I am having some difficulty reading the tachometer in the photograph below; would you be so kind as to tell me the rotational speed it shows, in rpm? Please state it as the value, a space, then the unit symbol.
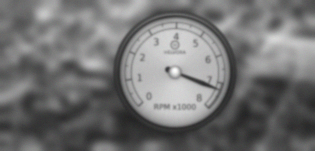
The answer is 7250 rpm
